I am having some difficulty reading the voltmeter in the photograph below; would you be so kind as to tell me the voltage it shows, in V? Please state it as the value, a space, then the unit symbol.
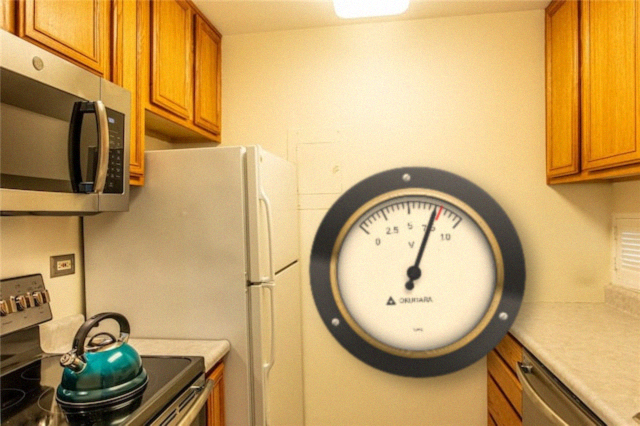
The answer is 7.5 V
